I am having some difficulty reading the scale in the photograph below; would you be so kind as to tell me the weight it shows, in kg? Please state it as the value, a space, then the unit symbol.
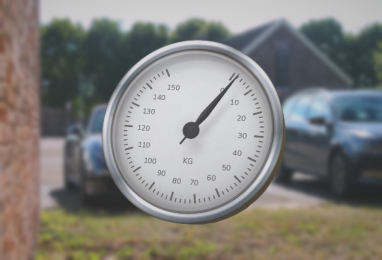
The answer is 2 kg
